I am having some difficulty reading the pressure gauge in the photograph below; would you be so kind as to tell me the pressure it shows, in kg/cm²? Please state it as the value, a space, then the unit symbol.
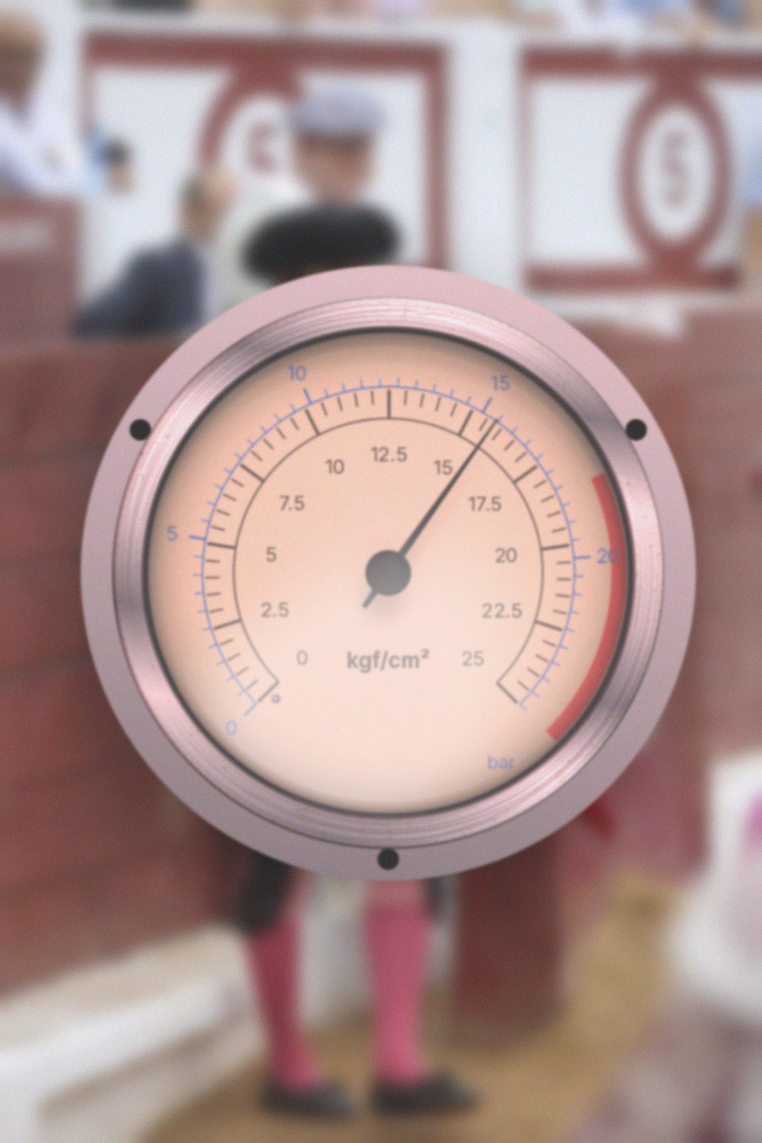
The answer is 15.75 kg/cm²
